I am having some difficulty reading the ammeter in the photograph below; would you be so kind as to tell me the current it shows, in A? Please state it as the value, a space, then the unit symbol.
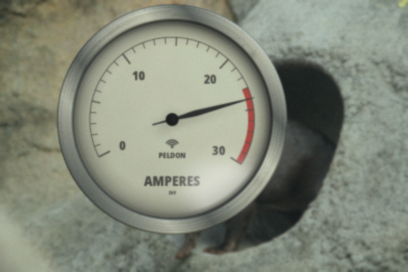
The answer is 24 A
